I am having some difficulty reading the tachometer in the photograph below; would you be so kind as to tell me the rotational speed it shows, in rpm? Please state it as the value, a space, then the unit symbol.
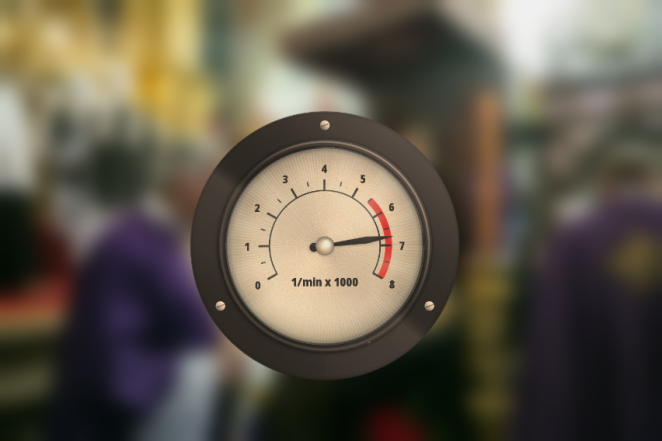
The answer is 6750 rpm
